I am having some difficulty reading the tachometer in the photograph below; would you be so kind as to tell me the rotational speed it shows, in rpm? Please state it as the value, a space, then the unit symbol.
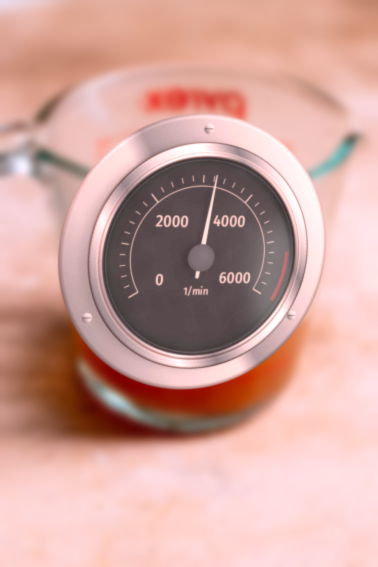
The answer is 3200 rpm
